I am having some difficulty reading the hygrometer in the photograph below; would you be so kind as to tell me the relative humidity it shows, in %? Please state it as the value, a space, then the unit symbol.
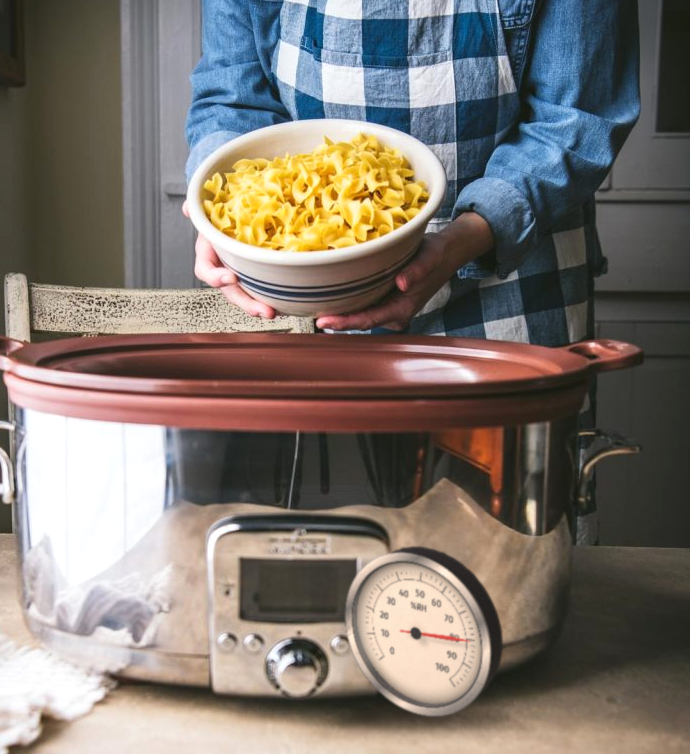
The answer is 80 %
